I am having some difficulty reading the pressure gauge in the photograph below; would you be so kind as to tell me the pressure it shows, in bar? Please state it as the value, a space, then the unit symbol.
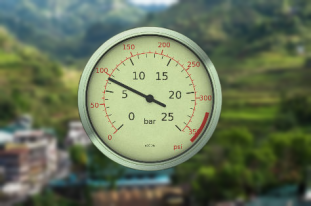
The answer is 6.5 bar
